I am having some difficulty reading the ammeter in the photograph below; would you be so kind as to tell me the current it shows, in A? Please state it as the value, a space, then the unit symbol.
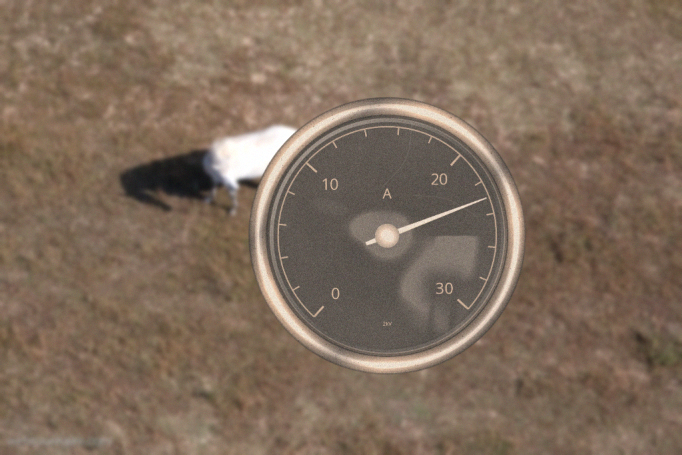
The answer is 23 A
